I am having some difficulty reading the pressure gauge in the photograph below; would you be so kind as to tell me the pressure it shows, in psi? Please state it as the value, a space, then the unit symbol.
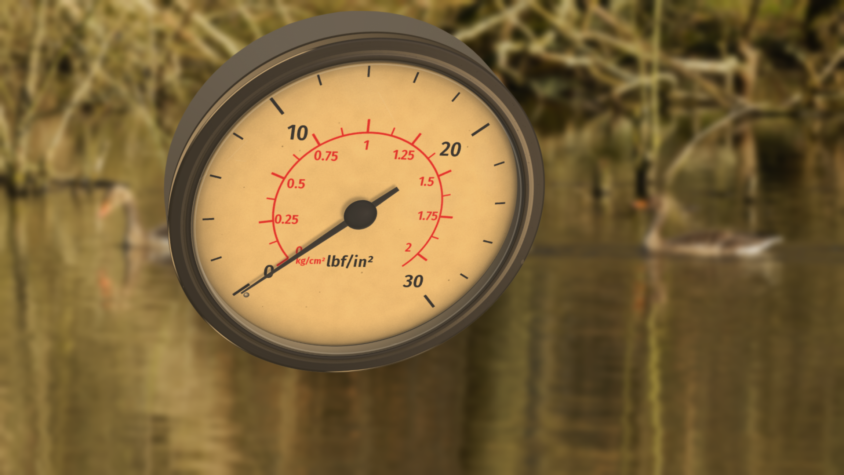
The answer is 0 psi
